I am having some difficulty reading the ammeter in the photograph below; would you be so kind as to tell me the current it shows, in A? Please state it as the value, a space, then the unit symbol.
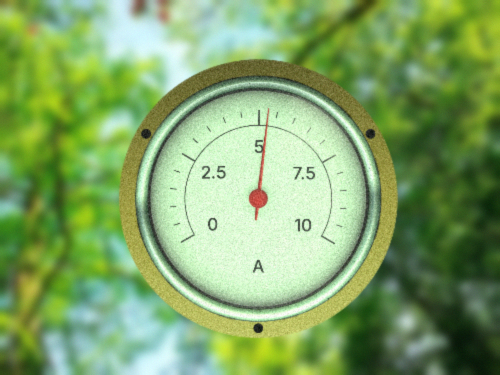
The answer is 5.25 A
